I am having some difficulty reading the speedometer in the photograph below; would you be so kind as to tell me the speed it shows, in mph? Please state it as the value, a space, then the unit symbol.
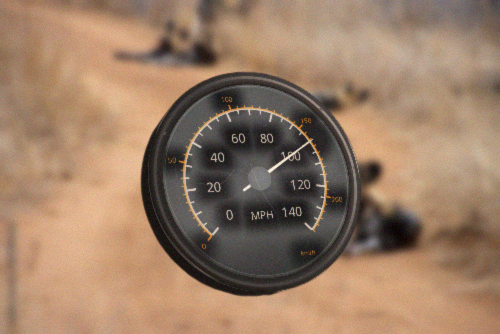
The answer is 100 mph
